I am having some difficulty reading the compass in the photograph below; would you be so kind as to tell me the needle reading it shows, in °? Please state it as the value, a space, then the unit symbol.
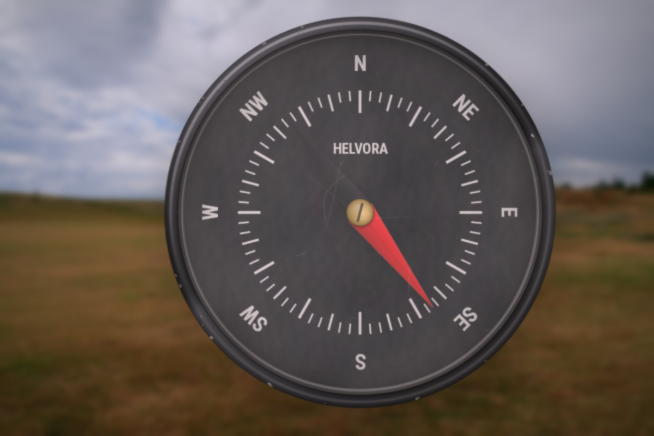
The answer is 142.5 °
